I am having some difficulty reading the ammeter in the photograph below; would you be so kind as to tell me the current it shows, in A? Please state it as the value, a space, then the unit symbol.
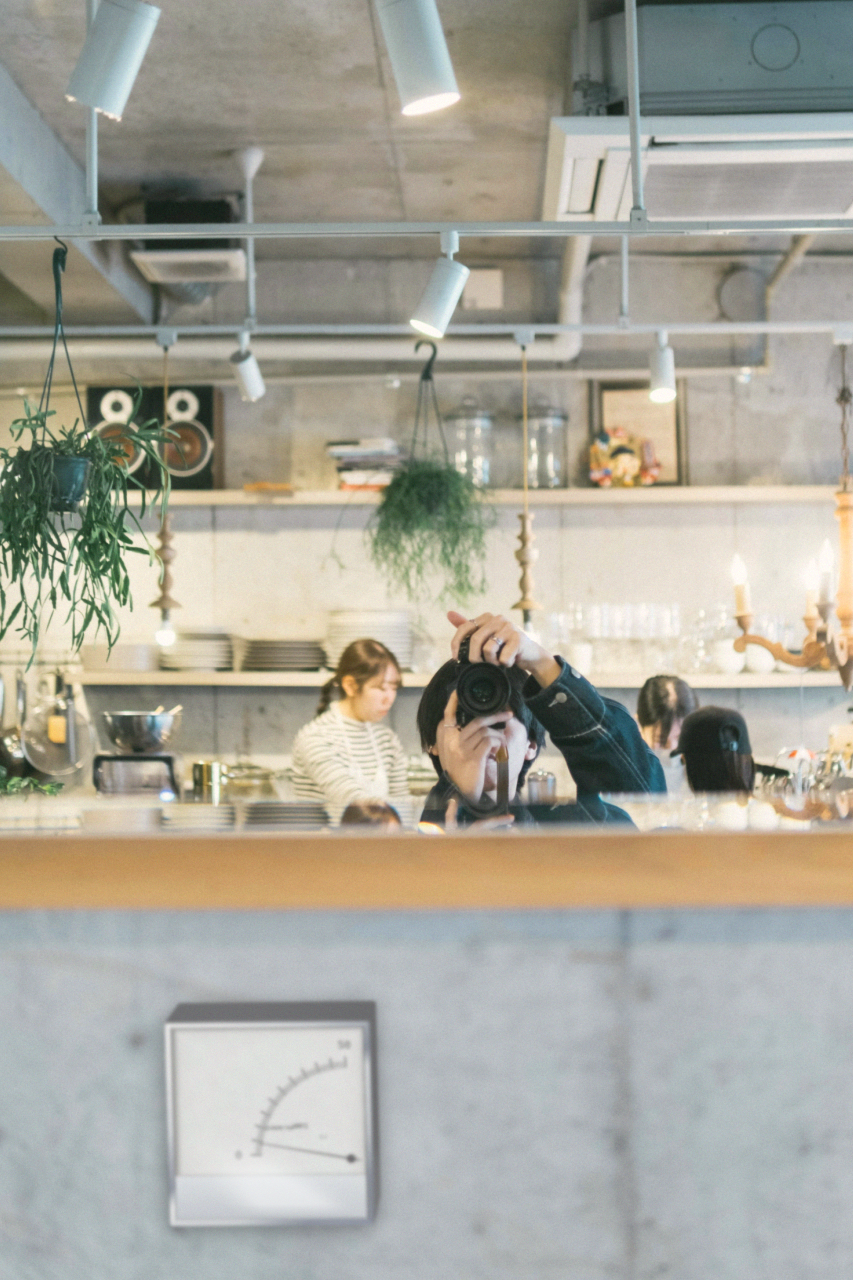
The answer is 5 A
